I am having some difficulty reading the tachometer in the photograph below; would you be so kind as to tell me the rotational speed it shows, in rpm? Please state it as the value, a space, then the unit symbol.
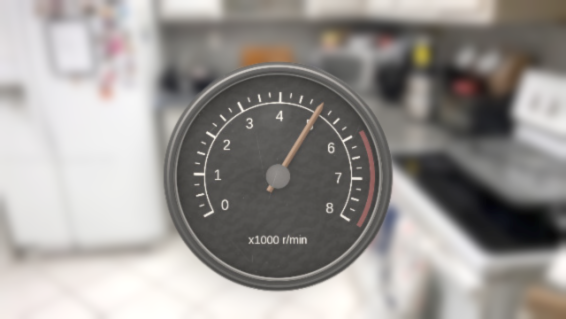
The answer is 5000 rpm
